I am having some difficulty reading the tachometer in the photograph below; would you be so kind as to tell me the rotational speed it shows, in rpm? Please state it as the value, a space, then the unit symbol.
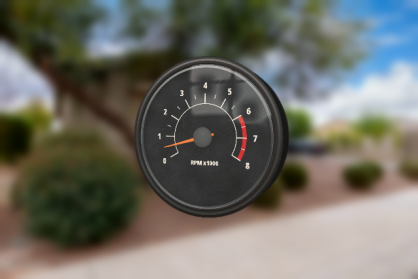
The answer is 500 rpm
